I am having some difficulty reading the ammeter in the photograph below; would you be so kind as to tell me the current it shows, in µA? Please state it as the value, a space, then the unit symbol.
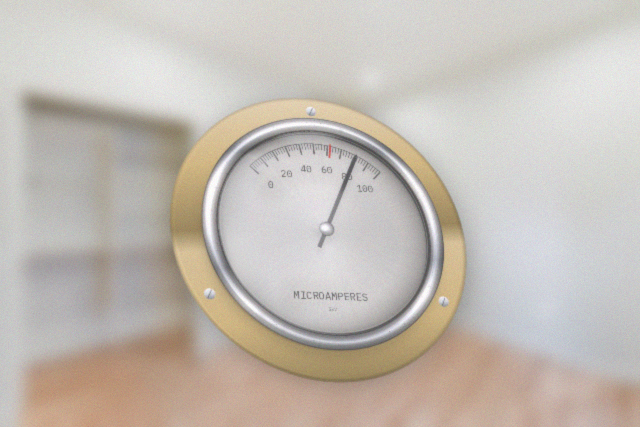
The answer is 80 µA
